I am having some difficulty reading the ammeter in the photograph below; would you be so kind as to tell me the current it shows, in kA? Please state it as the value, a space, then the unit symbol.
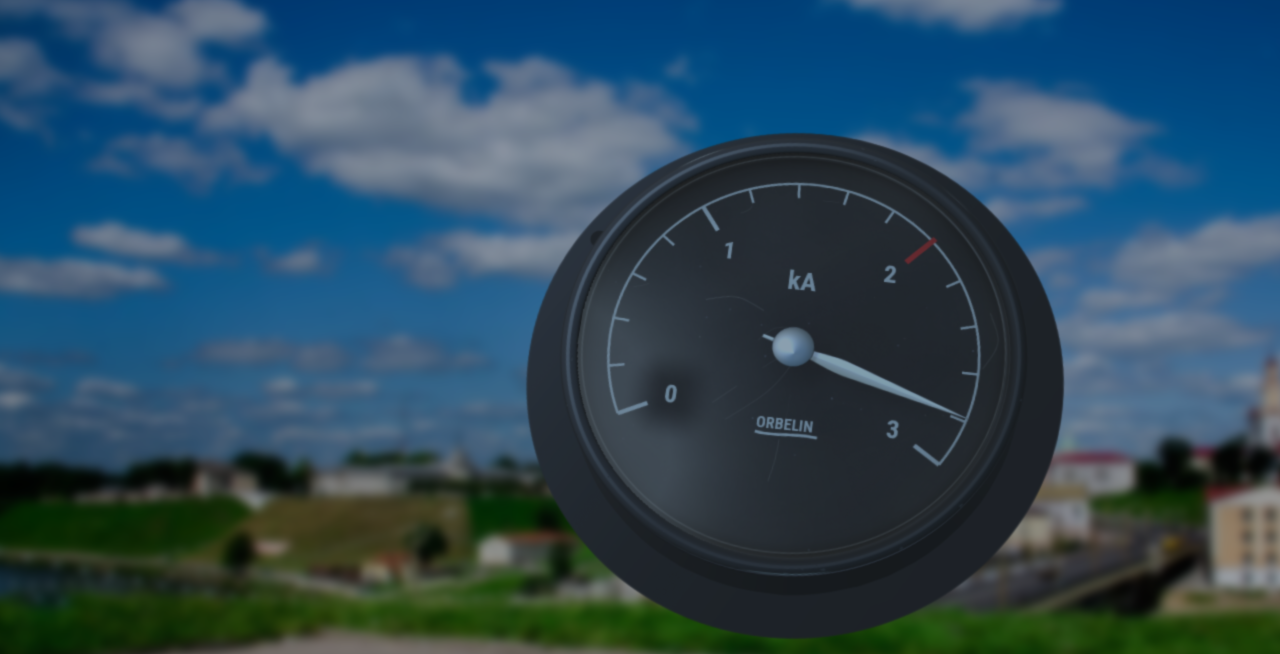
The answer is 2.8 kA
